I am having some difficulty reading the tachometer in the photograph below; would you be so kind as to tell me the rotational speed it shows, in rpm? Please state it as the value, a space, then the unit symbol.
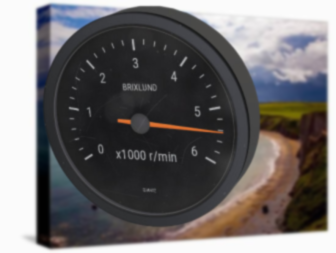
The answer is 5400 rpm
